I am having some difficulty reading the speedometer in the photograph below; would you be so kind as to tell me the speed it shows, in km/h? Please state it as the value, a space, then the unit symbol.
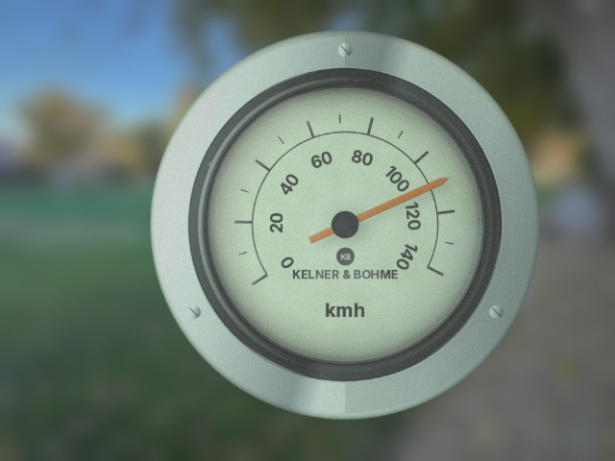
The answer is 110 km/h
